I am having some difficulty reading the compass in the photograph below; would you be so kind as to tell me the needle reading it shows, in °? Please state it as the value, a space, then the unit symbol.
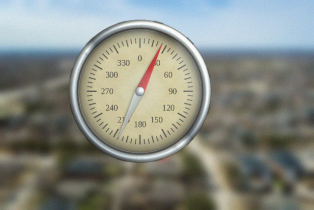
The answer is 25 °
